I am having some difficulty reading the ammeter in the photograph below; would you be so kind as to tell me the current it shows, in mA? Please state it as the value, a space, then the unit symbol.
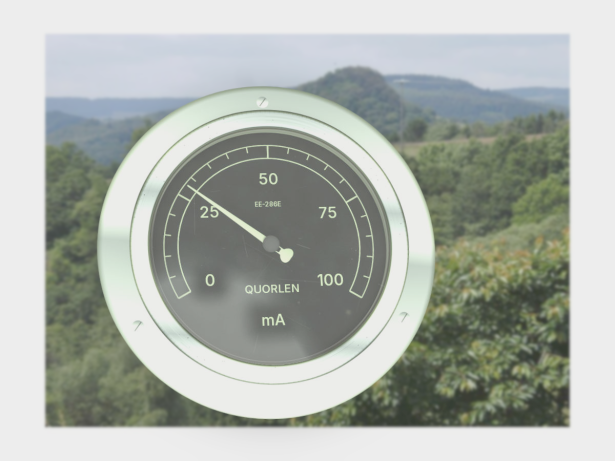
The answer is 27.5 mA
